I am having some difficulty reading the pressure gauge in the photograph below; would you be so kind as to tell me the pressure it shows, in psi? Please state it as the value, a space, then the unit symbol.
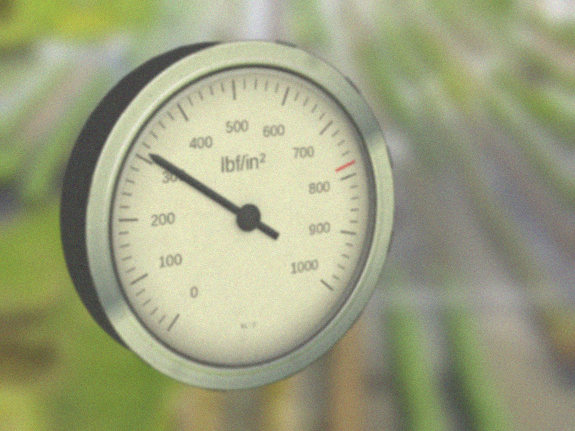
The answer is 310 psi
